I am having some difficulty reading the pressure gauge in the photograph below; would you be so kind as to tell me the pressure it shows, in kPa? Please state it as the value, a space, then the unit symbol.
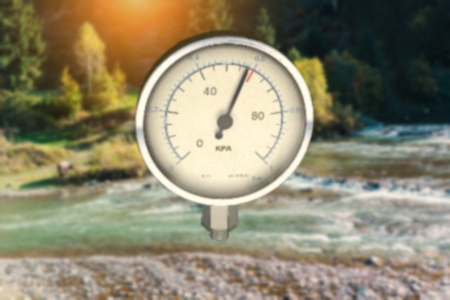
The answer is 57.5 kPa
